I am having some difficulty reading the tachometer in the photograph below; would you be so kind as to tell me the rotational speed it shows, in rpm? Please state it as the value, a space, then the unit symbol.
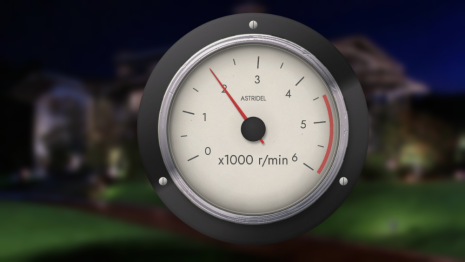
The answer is 2000 rpm
